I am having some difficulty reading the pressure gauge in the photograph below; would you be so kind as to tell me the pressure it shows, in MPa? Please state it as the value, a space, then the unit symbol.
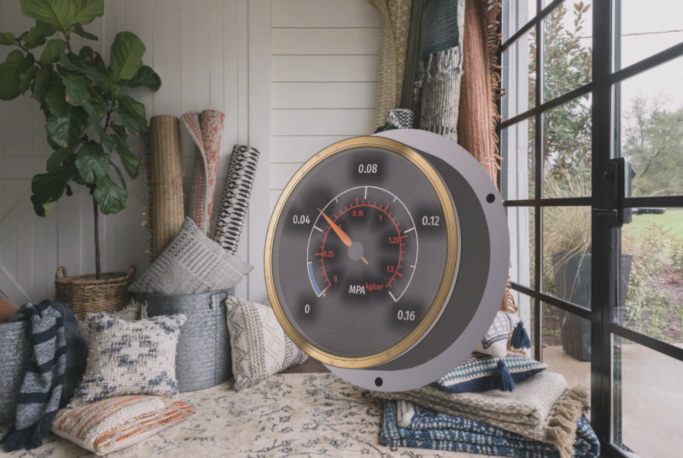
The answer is 0.05 MPa
